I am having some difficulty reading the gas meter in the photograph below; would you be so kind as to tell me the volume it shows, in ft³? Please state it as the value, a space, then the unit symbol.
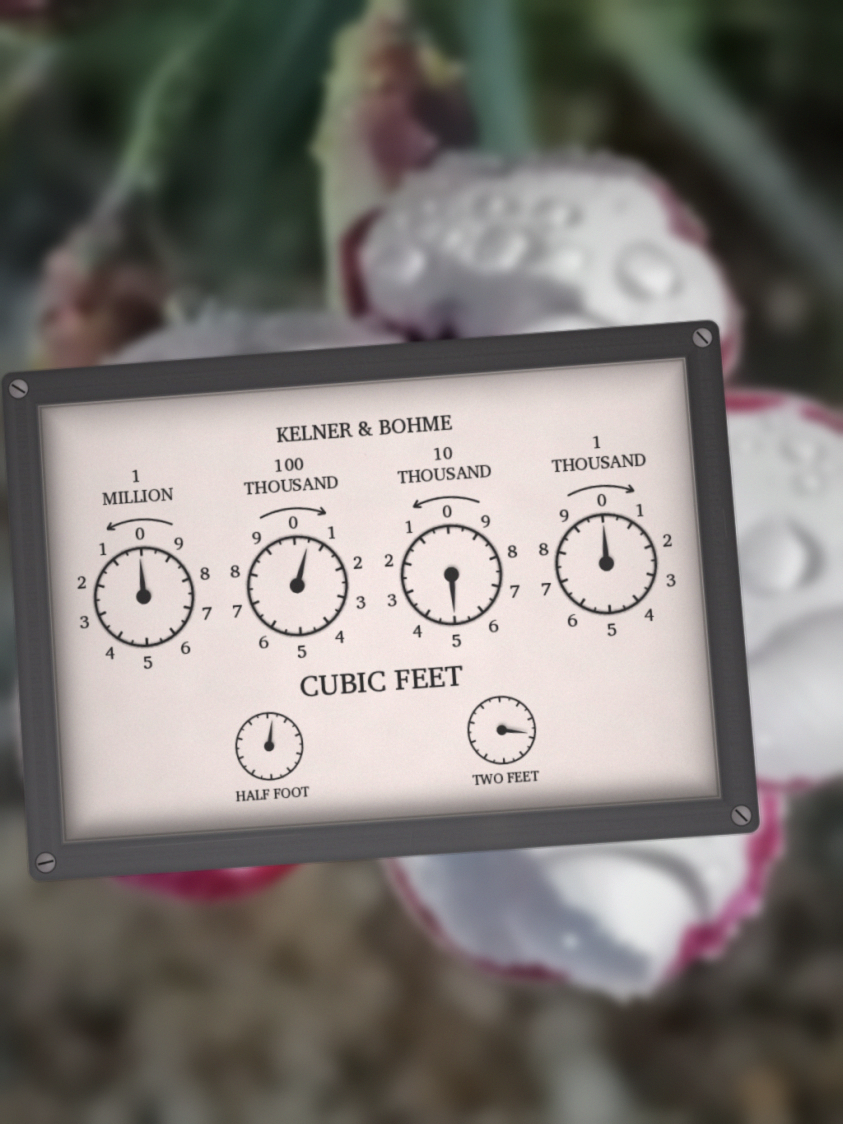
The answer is 5000 ft³
